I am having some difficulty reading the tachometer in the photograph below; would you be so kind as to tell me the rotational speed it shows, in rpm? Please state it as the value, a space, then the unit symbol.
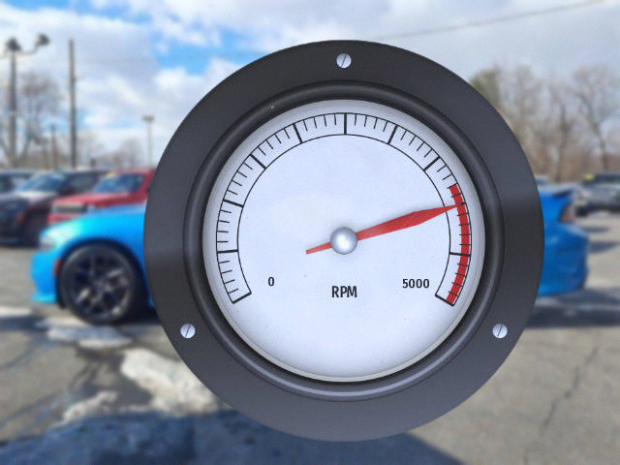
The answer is 4000 rpm
